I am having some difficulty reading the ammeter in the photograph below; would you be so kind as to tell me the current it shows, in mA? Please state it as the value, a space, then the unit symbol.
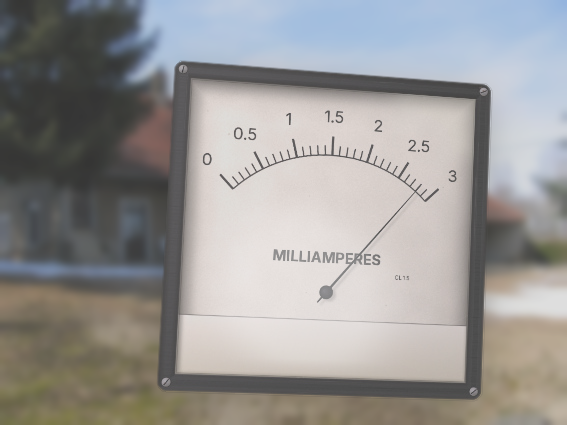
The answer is 2.8 mA
